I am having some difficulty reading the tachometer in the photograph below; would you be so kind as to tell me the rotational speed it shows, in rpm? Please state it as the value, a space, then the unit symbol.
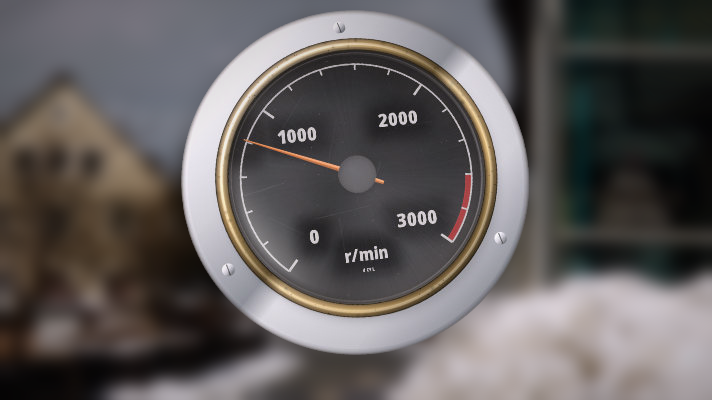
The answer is 800 rpm
